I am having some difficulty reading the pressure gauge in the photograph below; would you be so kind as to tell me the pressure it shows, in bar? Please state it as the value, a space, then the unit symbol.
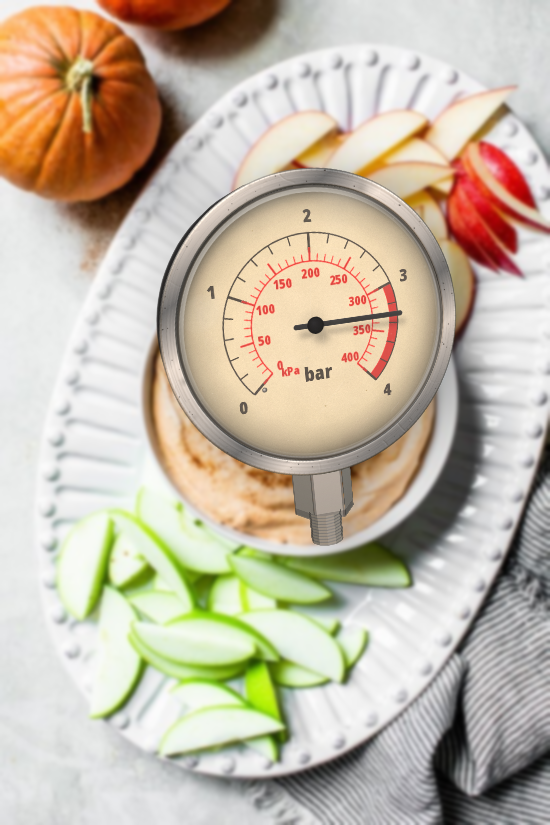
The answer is 3.3 bar
